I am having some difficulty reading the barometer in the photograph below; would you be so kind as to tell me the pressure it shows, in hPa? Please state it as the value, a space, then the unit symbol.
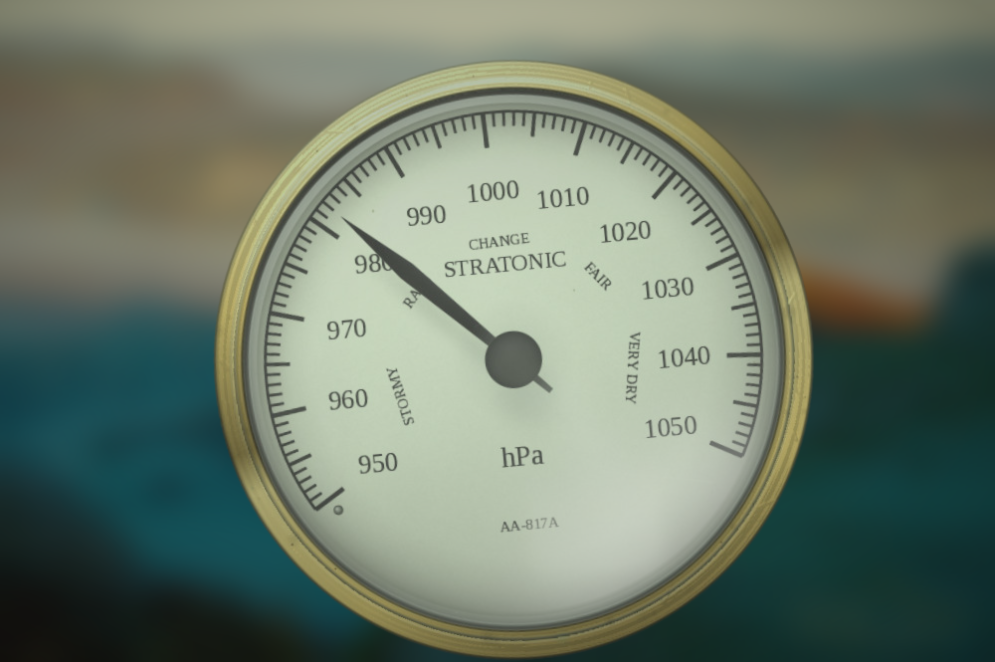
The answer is 982 hPa
